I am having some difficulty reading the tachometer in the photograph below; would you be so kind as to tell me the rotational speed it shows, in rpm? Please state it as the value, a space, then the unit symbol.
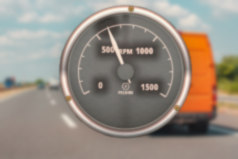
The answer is 600 rpm
